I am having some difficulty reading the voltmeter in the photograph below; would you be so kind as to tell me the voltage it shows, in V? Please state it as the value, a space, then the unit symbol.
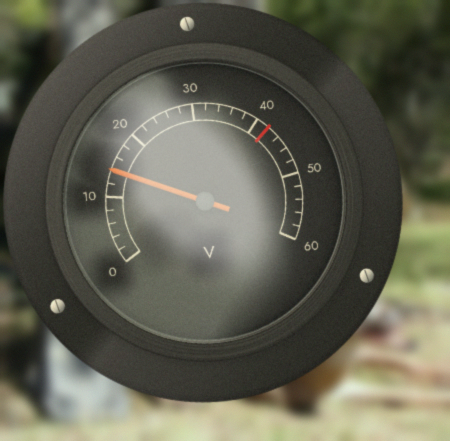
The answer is 14 V
